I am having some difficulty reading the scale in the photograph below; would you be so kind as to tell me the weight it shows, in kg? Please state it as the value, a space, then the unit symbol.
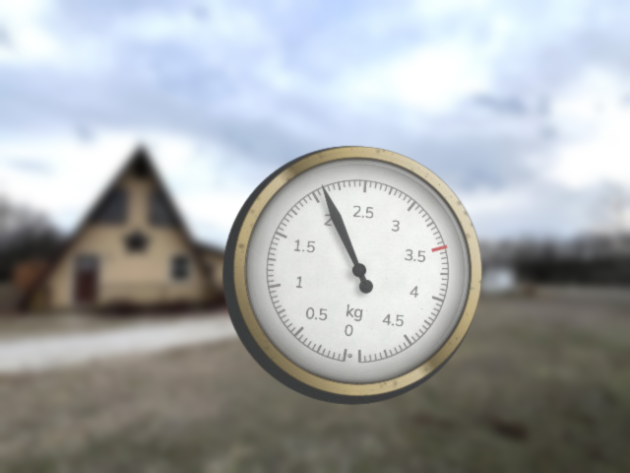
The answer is 2.1 kg
